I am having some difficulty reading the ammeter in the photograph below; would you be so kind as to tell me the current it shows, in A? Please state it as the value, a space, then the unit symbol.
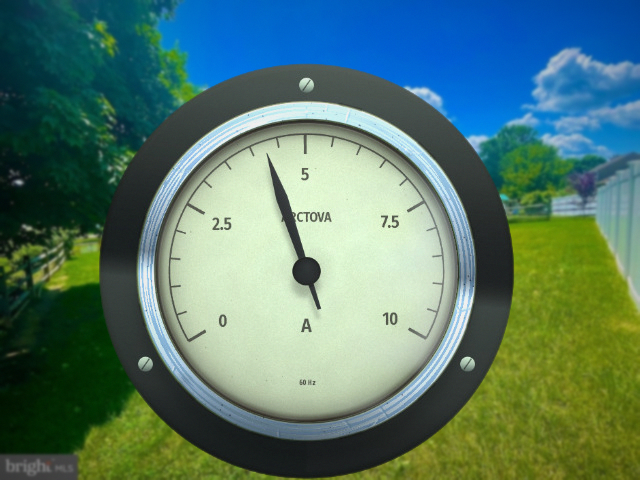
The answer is 4.25 A
